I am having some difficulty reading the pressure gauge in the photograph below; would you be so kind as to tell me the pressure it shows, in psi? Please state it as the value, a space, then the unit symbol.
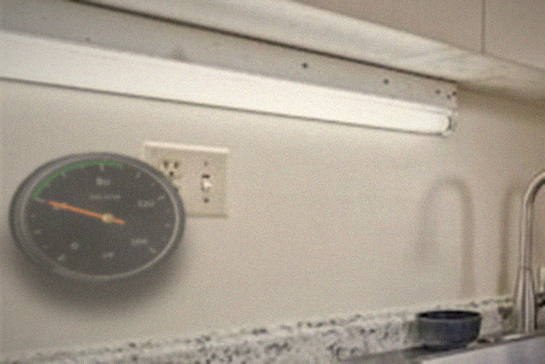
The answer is 40 psi
